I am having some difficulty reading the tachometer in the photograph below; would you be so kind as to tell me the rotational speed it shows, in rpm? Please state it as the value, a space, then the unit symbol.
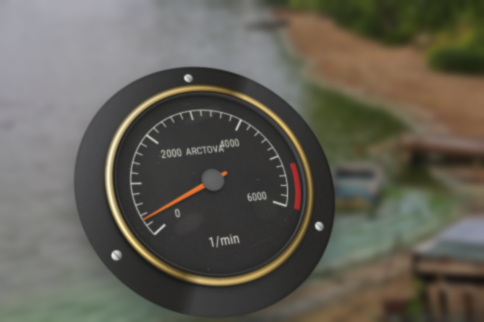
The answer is 300 rpm
